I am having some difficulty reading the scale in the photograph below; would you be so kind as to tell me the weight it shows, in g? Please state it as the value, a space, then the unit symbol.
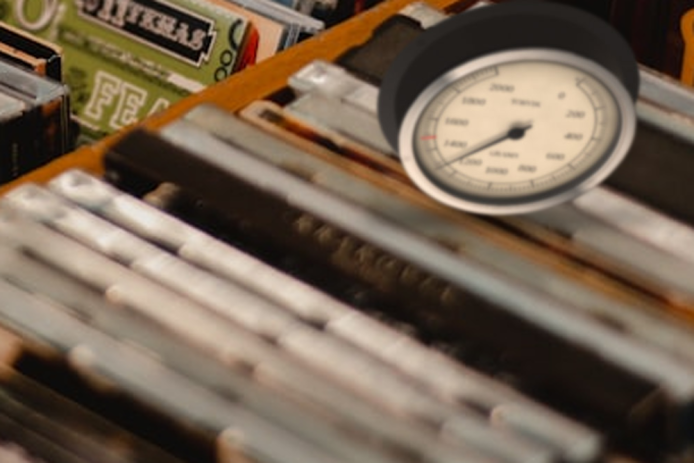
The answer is 1300 g
